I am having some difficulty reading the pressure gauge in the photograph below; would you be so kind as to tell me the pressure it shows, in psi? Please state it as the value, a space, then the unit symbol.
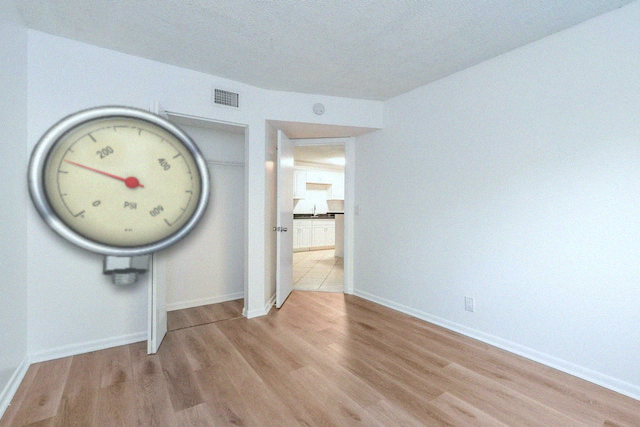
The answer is 125 psi
